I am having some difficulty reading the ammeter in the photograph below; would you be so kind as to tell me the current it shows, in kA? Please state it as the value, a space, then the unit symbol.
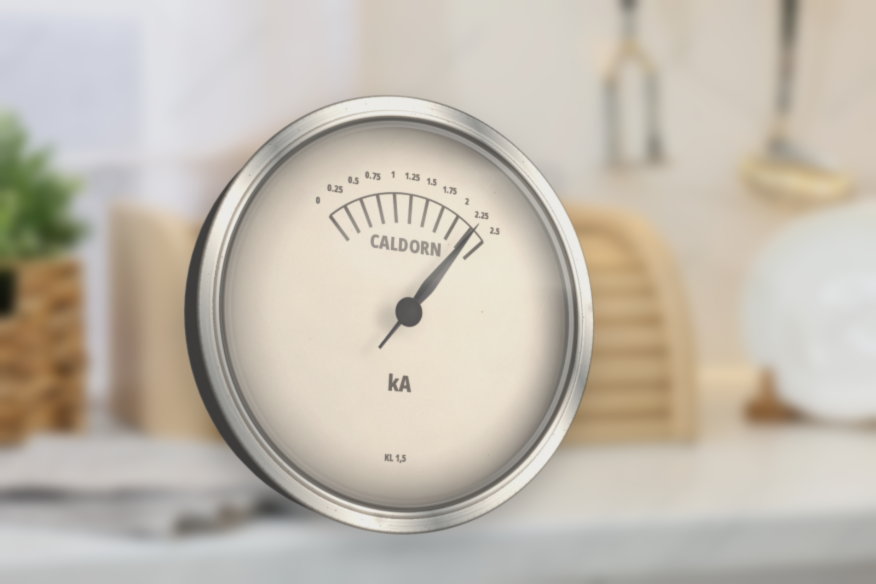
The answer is 2.25 kA
